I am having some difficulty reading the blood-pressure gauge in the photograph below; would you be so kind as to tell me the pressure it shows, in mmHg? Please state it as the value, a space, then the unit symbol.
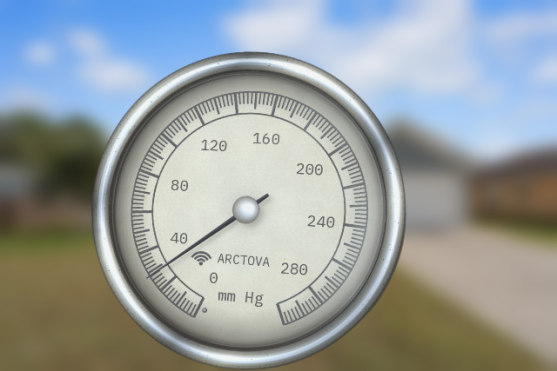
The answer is 28 mmHg
